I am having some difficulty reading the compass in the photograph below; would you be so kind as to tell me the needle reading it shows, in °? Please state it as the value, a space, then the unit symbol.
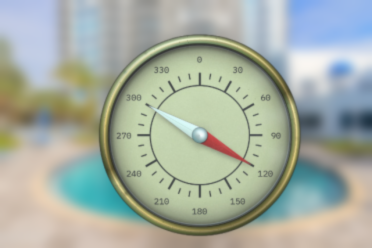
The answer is 120 °
